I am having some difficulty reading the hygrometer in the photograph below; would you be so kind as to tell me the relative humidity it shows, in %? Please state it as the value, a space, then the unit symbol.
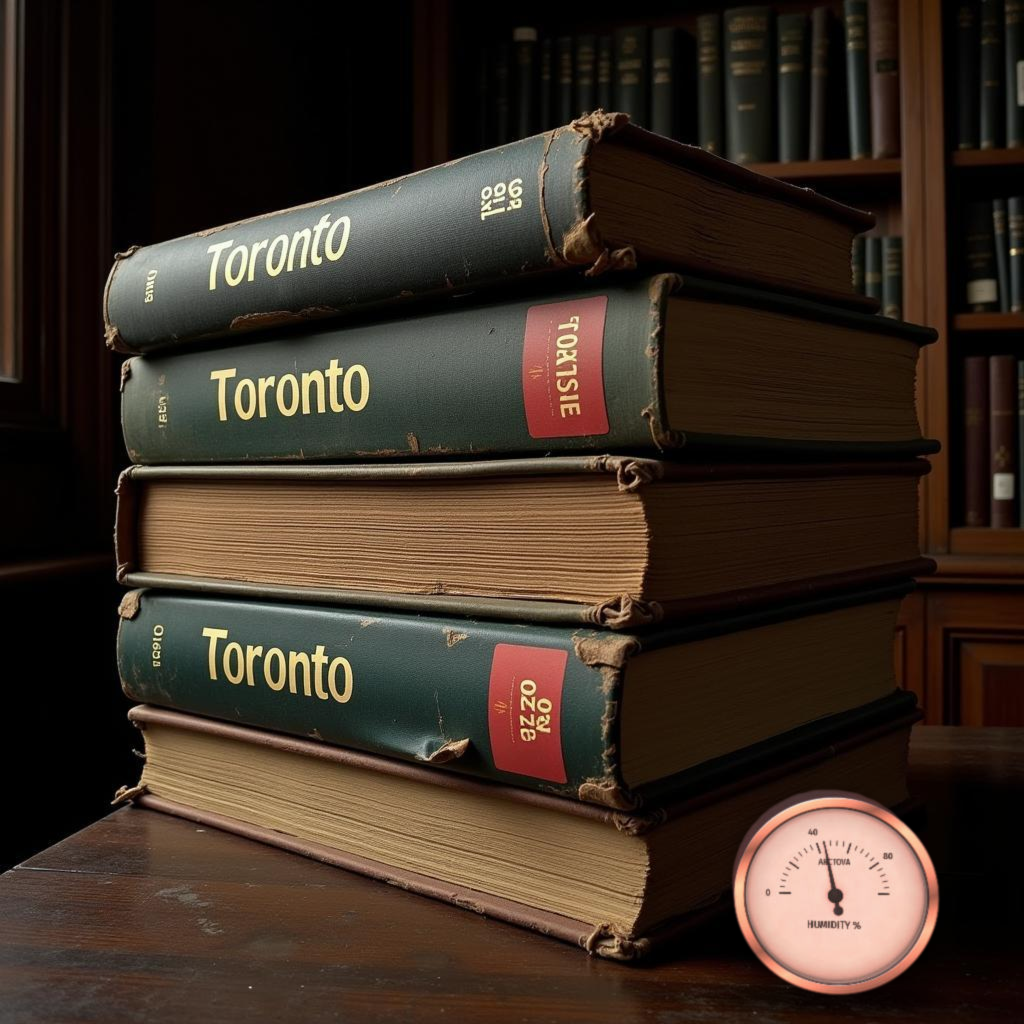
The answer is 44 %
